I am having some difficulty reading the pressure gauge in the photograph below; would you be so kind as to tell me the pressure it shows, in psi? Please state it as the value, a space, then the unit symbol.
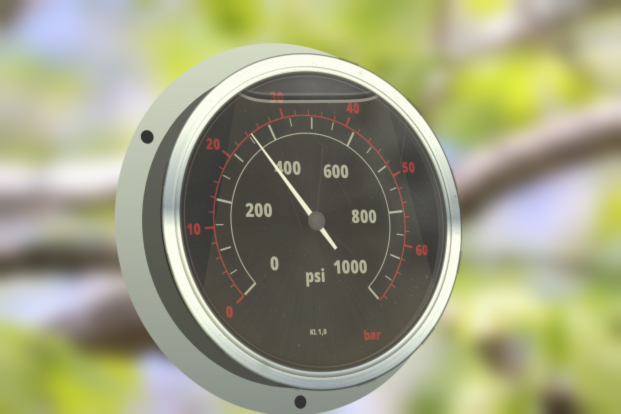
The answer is 350 psi
